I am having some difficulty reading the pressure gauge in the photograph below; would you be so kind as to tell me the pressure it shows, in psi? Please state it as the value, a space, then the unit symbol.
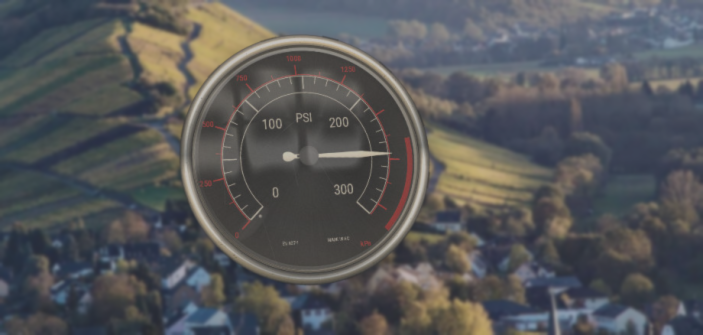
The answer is 250 psi
